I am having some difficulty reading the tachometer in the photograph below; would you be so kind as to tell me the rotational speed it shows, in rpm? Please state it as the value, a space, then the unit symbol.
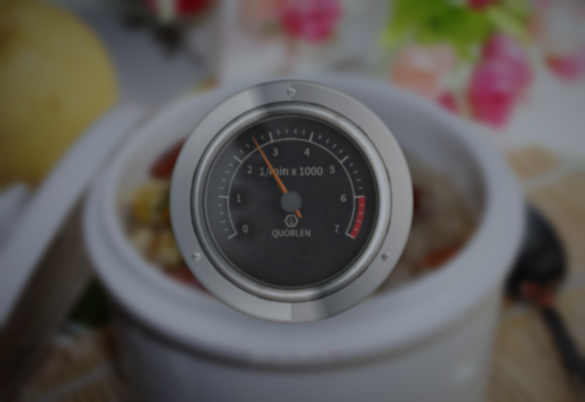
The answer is 2600 rpm
